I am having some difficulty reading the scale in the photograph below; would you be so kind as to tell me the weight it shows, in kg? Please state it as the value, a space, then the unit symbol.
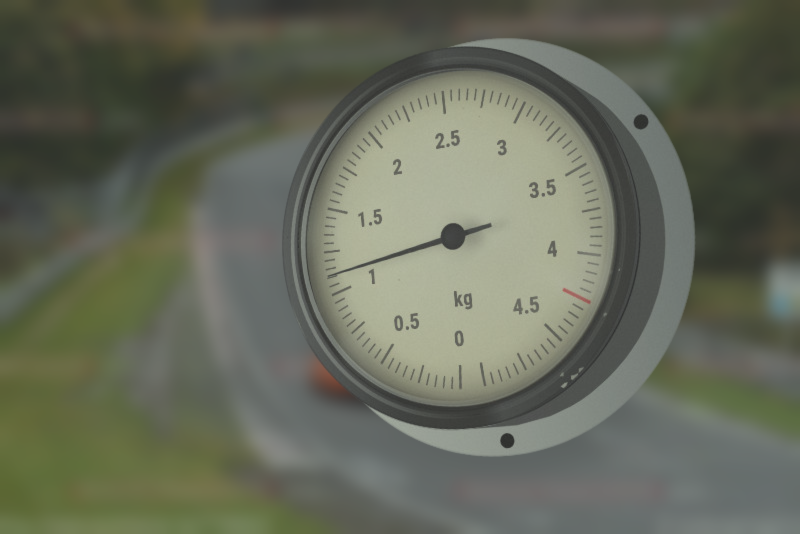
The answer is 1.1 kg
